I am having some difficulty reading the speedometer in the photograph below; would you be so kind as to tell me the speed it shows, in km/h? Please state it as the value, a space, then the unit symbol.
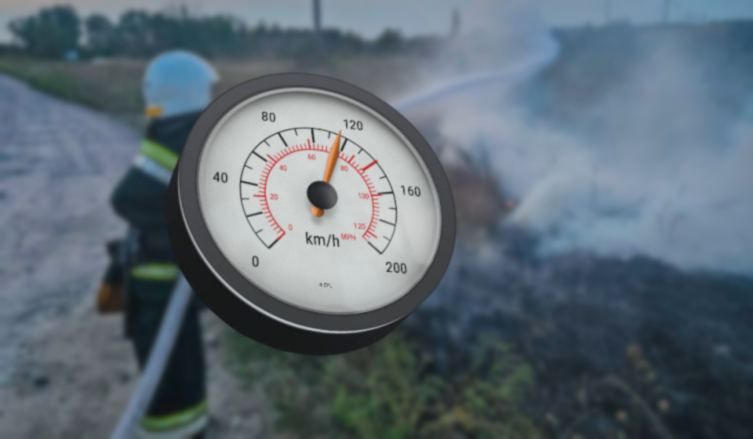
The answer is 115 km/h
